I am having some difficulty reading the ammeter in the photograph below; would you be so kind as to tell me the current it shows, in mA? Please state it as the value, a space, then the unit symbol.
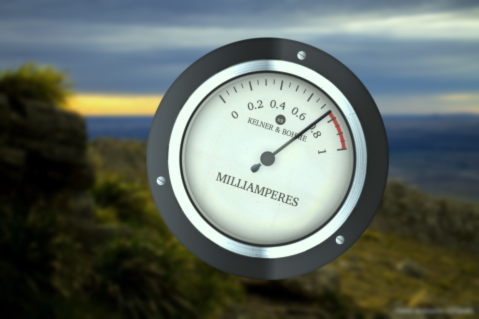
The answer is 0.75 mA
